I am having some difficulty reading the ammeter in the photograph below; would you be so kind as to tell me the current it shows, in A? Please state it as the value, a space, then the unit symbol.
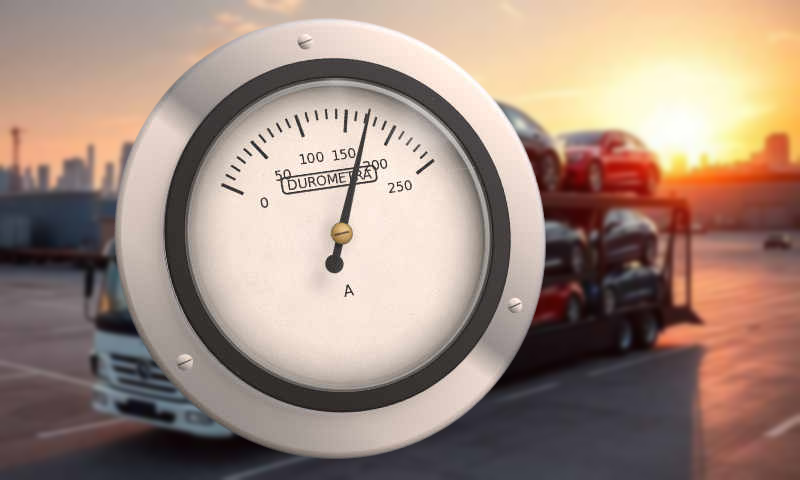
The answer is 170 A
